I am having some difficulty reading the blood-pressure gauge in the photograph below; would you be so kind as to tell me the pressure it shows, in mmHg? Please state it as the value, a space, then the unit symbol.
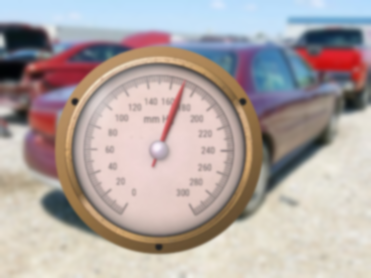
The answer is 170 mmHg
